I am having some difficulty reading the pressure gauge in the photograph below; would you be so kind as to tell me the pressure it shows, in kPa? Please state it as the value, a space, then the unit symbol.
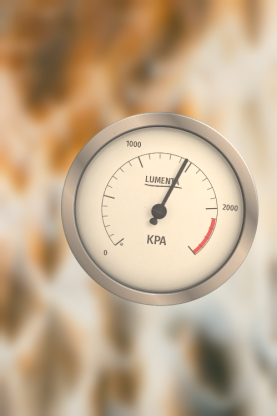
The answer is 1450 kPa
